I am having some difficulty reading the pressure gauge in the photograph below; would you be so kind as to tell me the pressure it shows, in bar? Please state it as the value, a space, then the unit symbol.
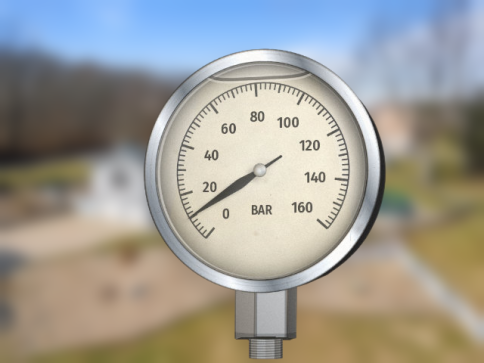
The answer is 10 bar
